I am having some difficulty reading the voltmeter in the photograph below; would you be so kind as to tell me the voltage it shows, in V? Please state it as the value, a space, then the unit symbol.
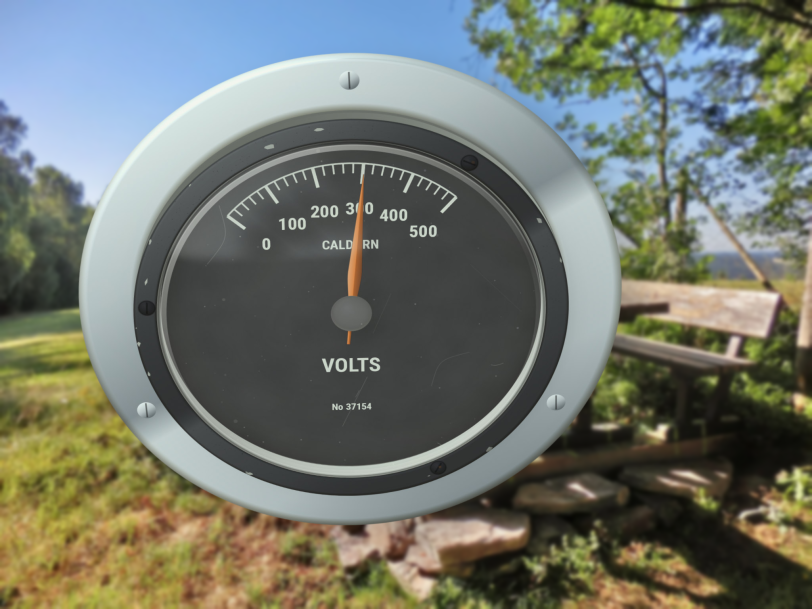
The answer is 300 V
